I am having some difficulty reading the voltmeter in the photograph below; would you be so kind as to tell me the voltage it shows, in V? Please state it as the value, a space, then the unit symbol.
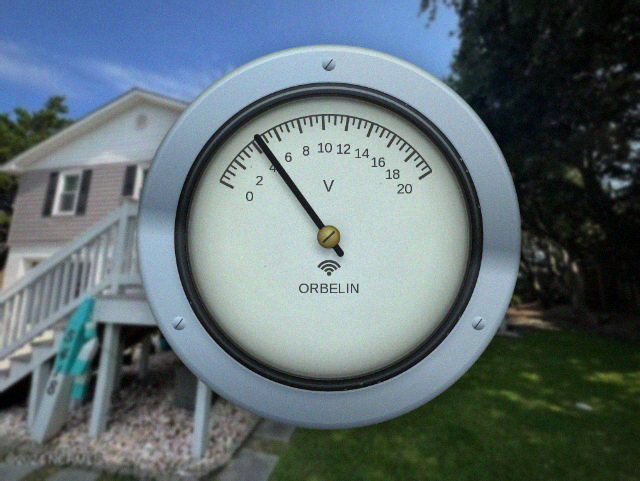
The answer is 4.5 V
